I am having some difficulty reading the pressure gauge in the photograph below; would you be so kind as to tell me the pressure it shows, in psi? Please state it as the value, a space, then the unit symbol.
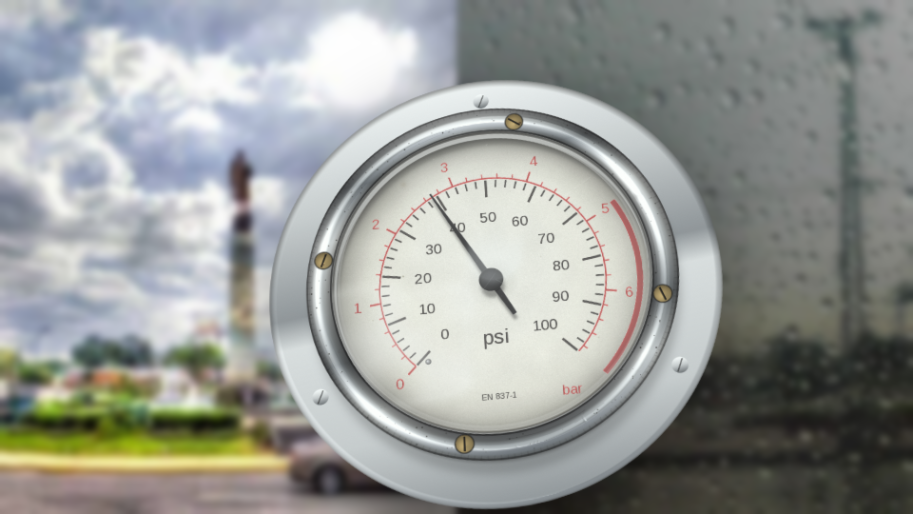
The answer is 39 psi
